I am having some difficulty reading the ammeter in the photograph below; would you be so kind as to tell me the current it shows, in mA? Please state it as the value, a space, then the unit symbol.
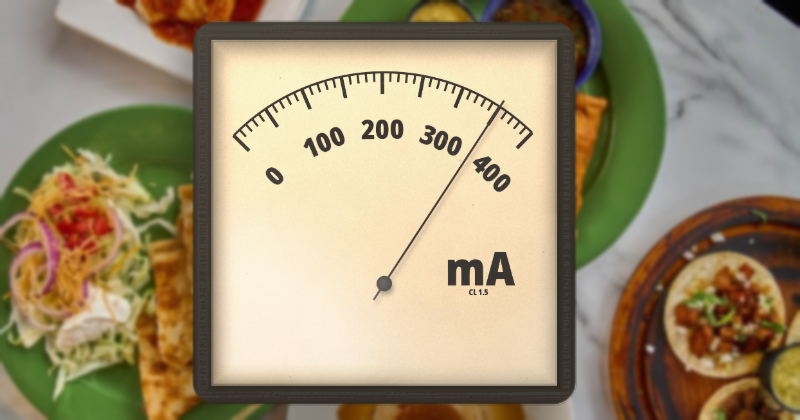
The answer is 350 mA
